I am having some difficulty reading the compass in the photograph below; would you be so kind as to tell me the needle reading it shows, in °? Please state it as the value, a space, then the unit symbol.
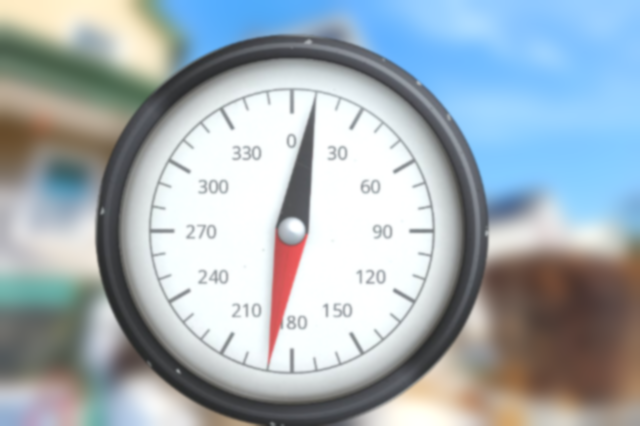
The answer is 190 °
